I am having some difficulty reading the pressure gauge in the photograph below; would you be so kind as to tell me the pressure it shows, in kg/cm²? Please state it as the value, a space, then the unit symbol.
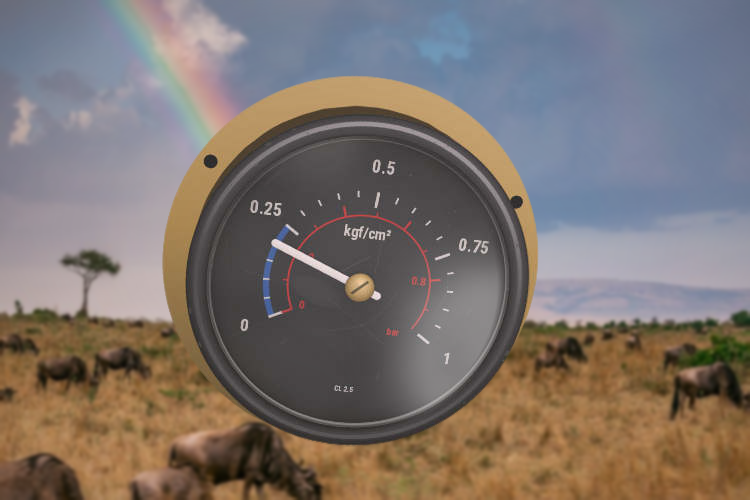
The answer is 0.2 kg/cm²
